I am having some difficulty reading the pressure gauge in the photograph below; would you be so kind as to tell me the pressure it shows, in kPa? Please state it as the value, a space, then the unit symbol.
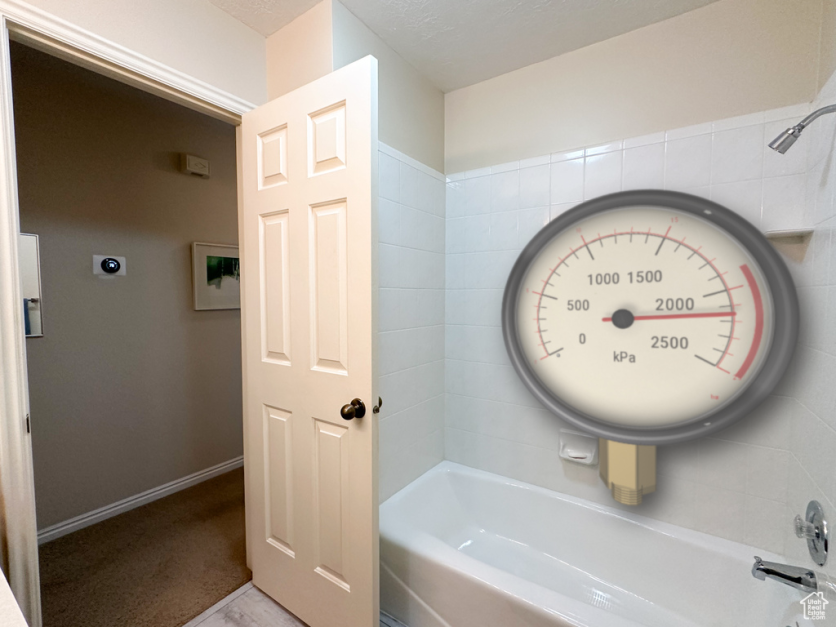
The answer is 2150 kPa
